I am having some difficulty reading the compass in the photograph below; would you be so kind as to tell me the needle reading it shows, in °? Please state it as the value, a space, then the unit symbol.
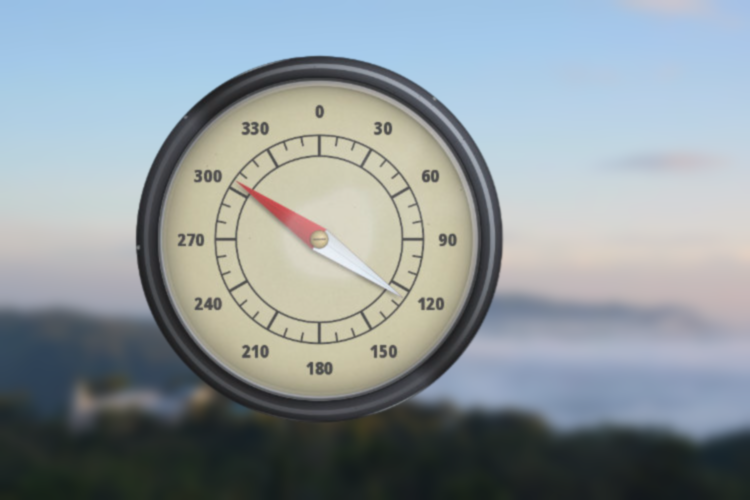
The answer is 305 °
